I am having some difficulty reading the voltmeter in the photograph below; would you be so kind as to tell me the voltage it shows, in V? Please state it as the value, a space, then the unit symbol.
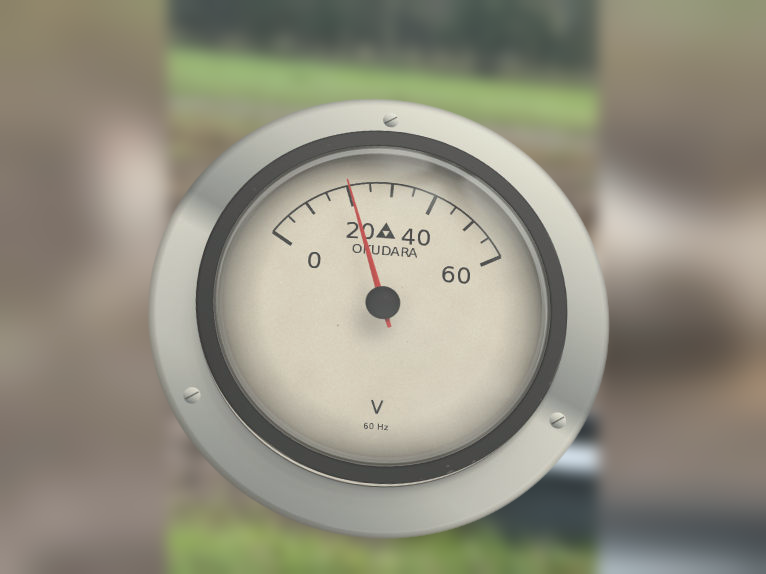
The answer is 20 V
